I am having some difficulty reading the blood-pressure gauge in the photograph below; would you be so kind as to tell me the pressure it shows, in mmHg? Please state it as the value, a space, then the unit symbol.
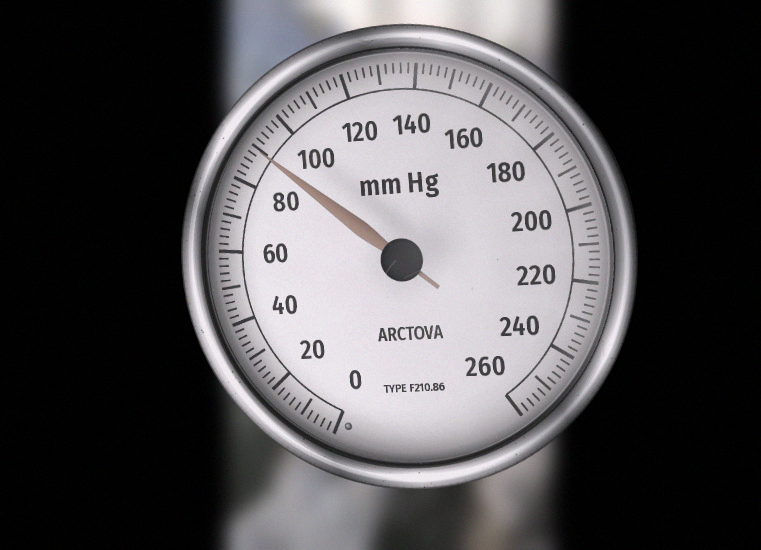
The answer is 90 mmHg
